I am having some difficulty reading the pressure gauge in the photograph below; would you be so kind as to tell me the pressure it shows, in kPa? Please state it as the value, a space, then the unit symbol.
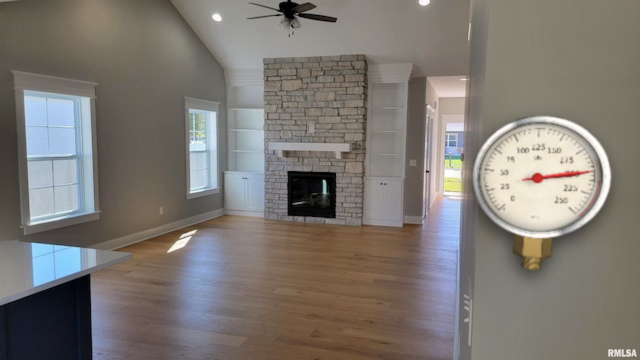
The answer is 200 kPa
